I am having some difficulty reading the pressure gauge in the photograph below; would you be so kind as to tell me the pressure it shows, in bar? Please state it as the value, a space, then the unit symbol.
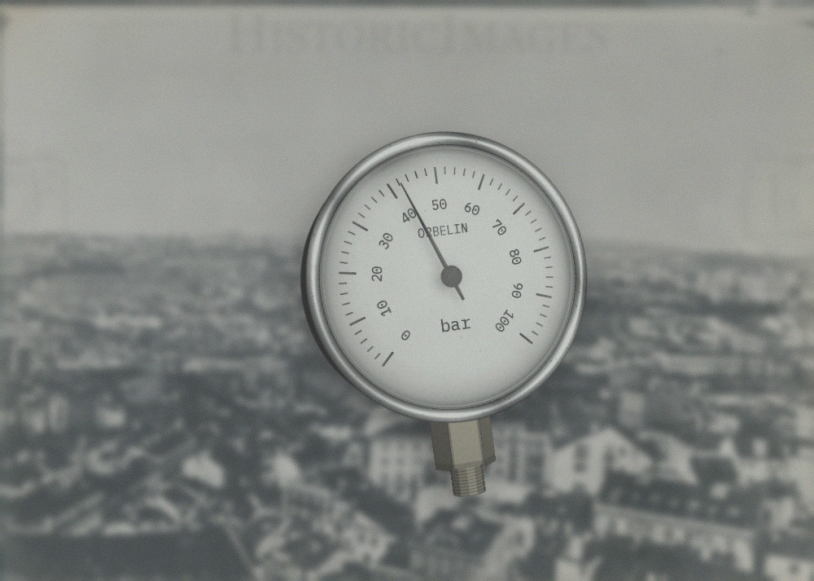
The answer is 42 bar
